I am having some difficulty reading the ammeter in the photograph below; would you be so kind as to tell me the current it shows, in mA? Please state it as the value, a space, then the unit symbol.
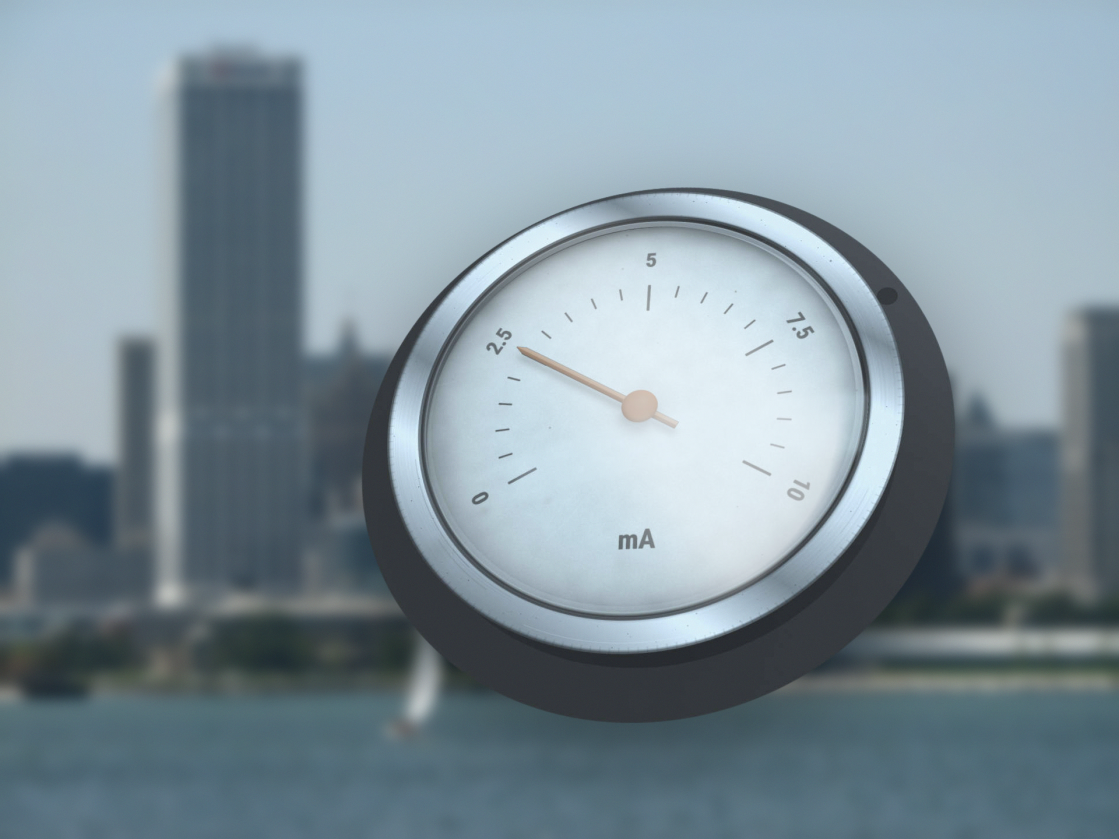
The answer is 2.5 mA
